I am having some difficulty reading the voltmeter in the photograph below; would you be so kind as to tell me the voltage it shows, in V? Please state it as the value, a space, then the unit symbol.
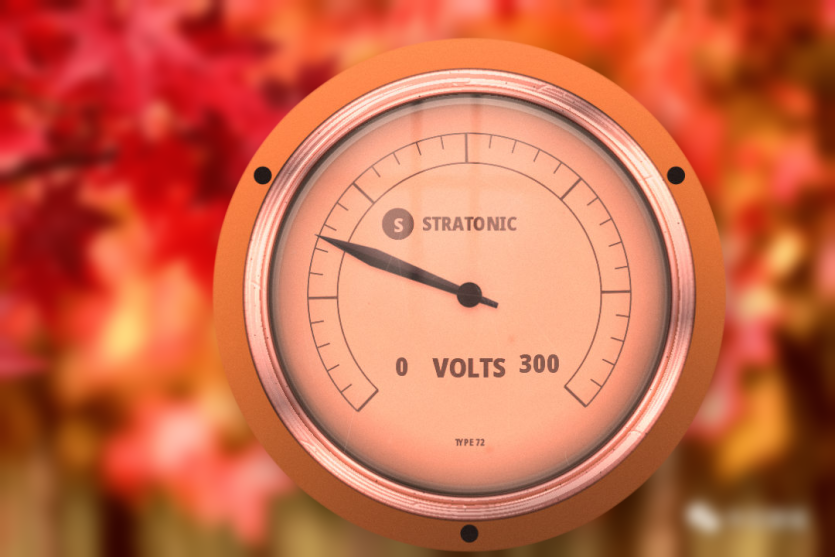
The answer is 75 V
